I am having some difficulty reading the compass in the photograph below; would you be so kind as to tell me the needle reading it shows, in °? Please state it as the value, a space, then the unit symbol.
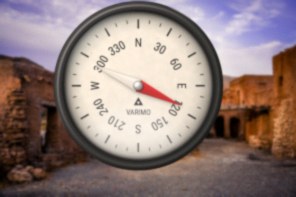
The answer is 115 °
